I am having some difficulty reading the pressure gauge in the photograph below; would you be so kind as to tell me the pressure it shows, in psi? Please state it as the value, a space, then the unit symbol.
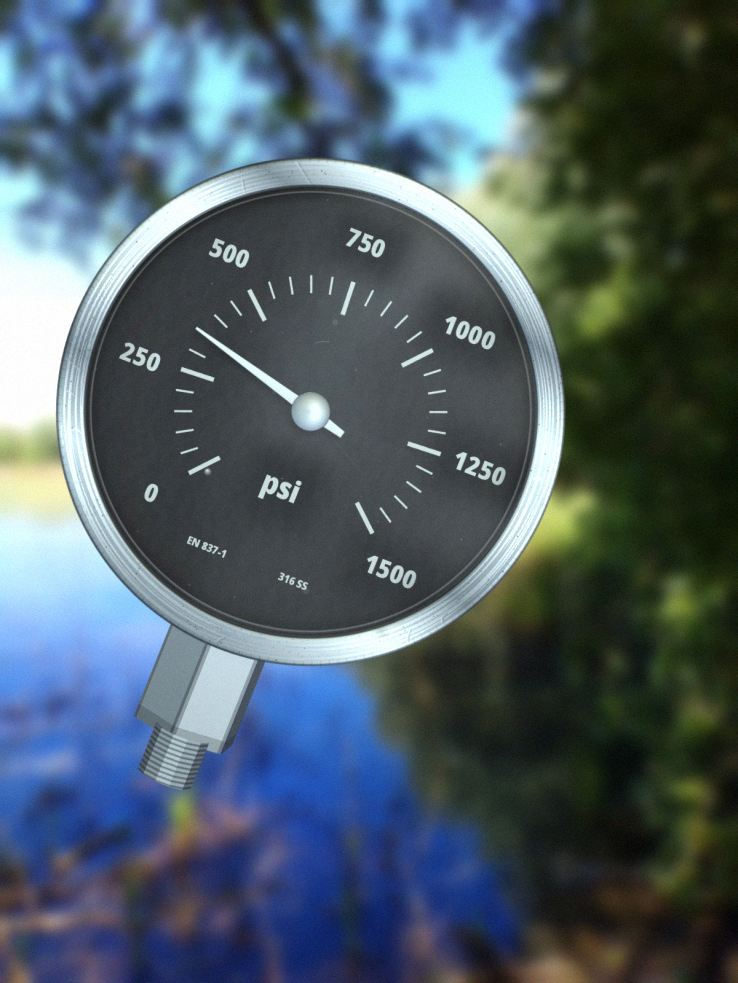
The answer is 350 psi
